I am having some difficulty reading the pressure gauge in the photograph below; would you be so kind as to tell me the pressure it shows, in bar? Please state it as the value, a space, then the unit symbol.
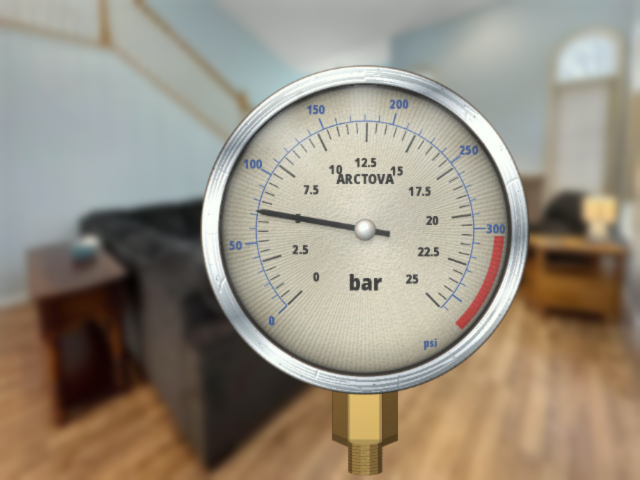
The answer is 5 bar
